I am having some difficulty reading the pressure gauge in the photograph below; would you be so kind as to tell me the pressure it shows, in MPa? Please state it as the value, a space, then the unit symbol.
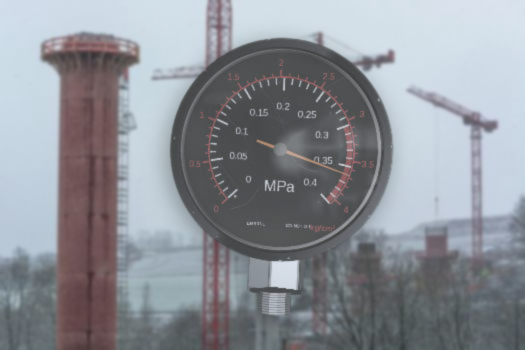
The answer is 0.36 MPa
